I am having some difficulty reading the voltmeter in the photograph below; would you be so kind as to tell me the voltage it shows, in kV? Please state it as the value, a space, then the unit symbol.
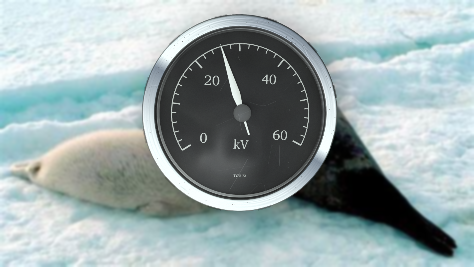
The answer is 26 kV
